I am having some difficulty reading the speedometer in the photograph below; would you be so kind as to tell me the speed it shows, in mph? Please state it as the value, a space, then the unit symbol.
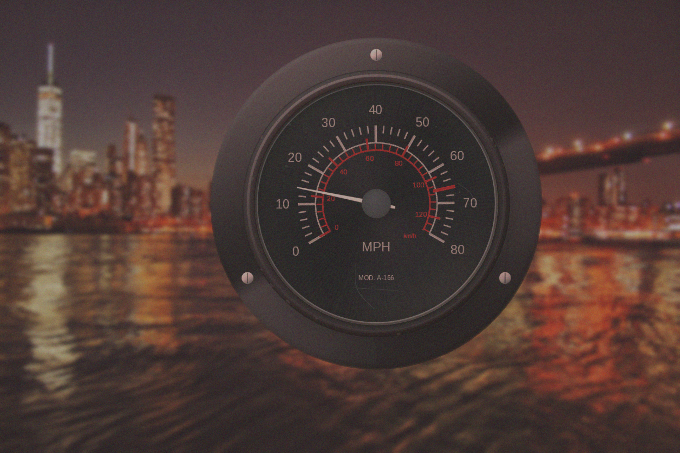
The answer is 14 mph
